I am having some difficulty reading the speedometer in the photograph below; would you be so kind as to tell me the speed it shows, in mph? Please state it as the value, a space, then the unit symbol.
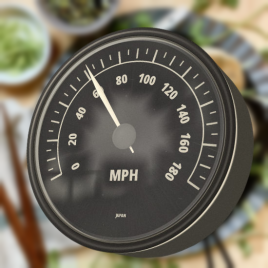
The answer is 62.5 mph
